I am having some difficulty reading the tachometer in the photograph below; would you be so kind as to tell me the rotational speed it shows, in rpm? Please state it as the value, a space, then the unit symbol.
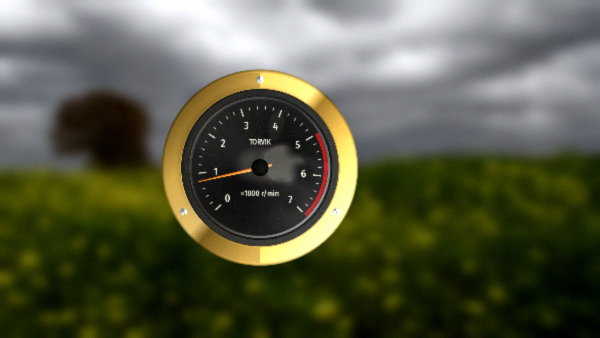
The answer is 800 rpm
